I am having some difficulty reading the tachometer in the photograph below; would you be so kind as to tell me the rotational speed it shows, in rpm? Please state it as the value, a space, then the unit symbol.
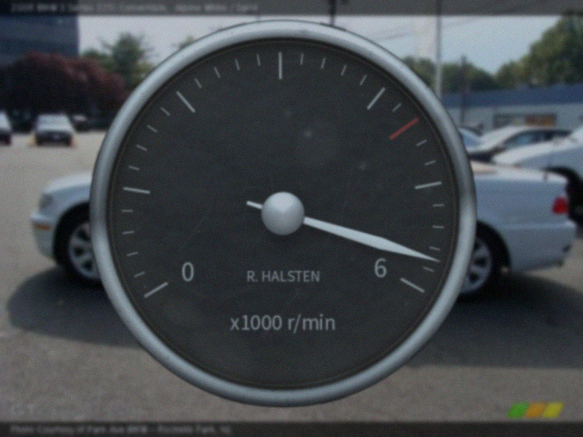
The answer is 5700 rpm
